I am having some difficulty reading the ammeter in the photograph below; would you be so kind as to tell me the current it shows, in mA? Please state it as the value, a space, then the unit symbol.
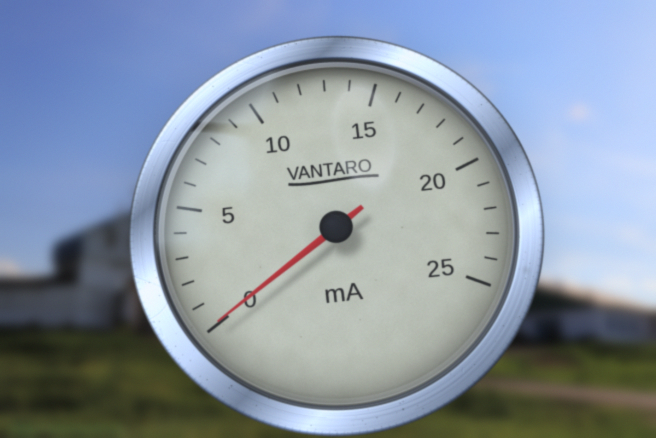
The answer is 0 mA
